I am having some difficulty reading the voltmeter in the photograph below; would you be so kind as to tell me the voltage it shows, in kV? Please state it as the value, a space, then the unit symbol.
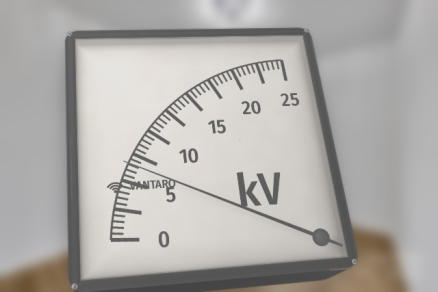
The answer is 6.5 kV
